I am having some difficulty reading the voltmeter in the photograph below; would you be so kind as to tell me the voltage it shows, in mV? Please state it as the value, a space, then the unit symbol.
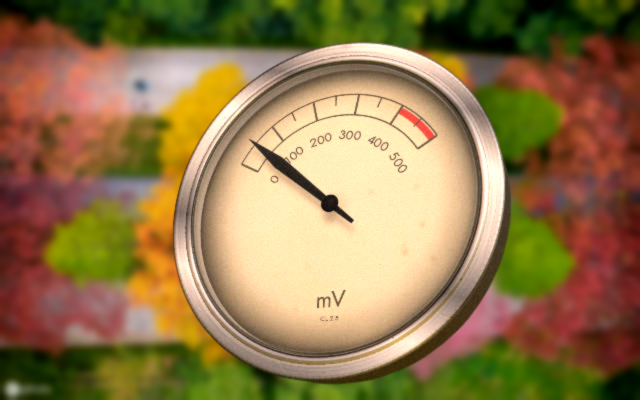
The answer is 50 mV
